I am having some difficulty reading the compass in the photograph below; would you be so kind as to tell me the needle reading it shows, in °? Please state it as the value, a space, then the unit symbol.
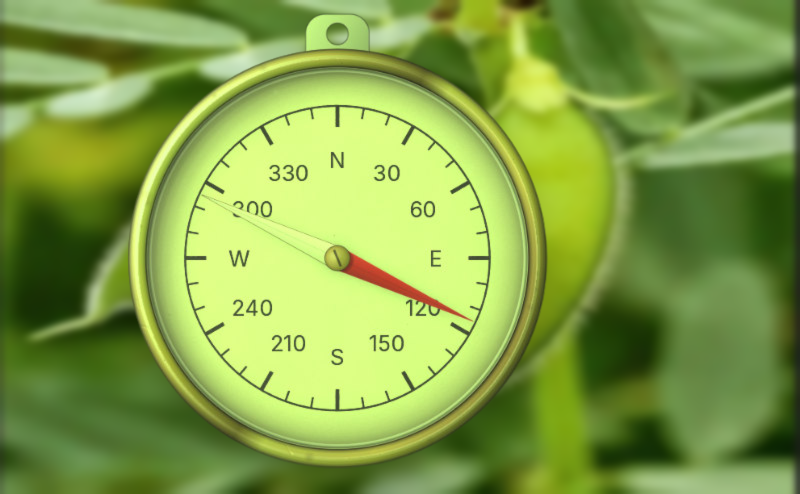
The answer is 115 °
